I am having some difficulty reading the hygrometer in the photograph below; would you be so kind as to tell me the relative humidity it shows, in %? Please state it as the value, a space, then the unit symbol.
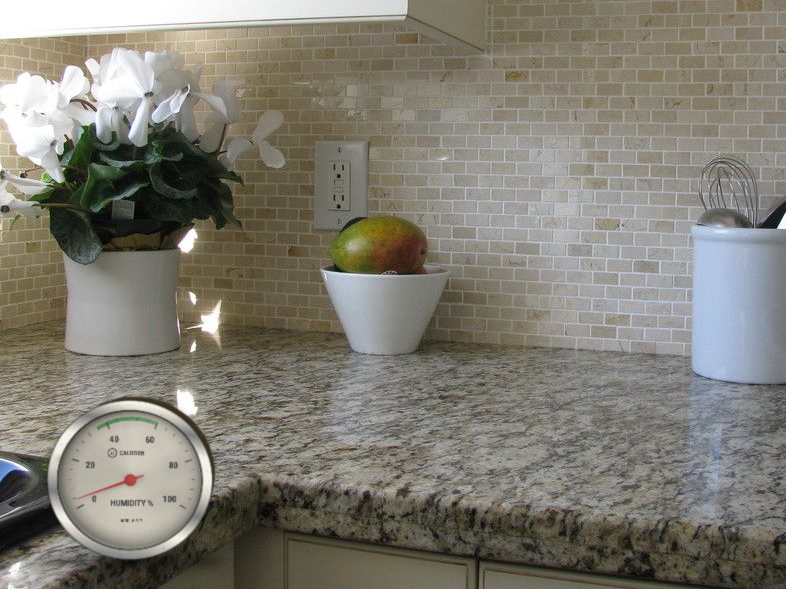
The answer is 4 %
